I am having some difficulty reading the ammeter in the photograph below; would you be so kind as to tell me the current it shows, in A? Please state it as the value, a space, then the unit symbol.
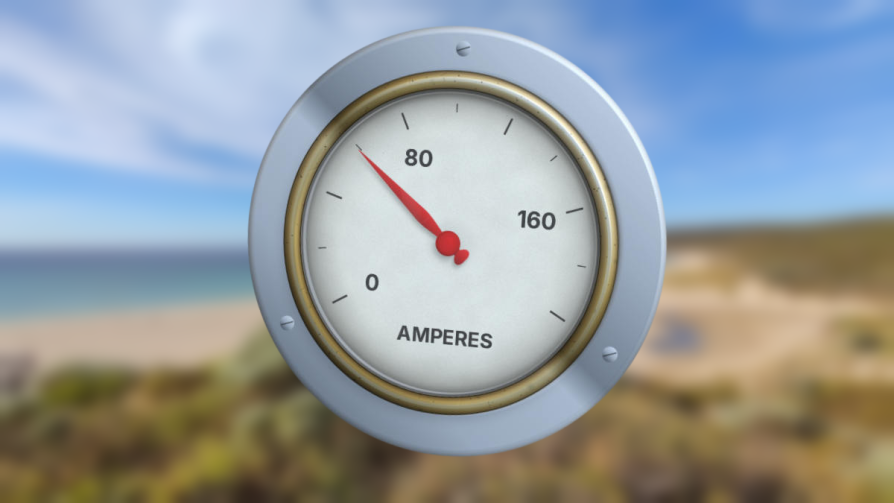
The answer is 60 A
